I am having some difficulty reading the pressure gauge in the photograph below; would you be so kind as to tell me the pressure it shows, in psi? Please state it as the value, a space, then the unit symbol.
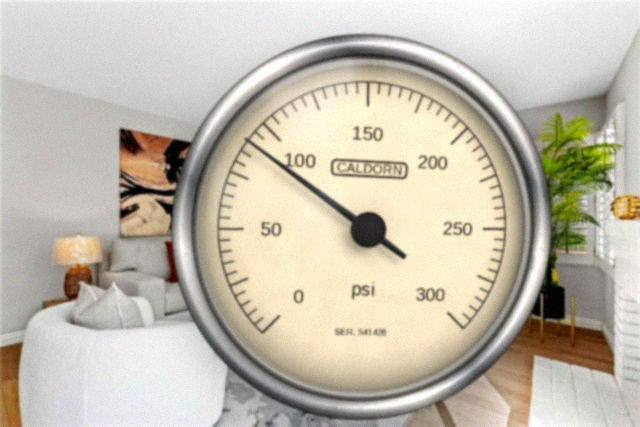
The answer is 90 psi
